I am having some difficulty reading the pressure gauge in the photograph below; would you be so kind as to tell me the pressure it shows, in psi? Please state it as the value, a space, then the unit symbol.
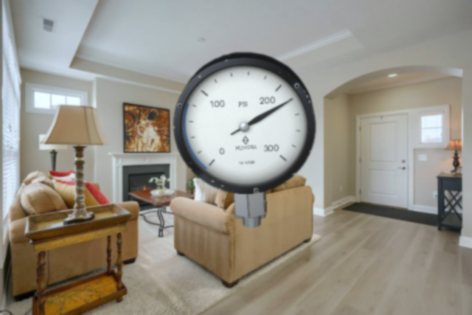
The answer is 220 psi
